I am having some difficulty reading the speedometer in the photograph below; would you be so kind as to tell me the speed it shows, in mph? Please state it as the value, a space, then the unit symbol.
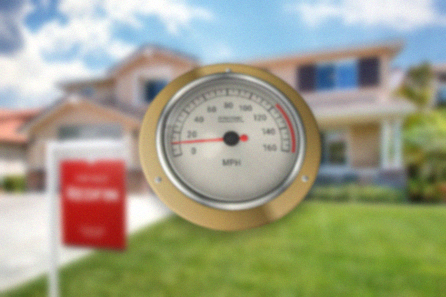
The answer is 10 mph
